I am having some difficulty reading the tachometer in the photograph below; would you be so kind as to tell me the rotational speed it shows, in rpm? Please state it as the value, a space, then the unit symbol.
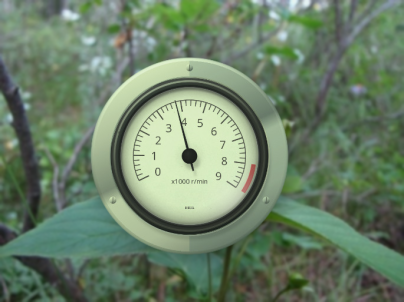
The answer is 3800 rpm
